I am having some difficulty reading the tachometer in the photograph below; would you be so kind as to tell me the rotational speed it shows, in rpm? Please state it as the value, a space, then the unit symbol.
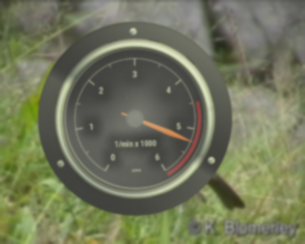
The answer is 5250 rpm
